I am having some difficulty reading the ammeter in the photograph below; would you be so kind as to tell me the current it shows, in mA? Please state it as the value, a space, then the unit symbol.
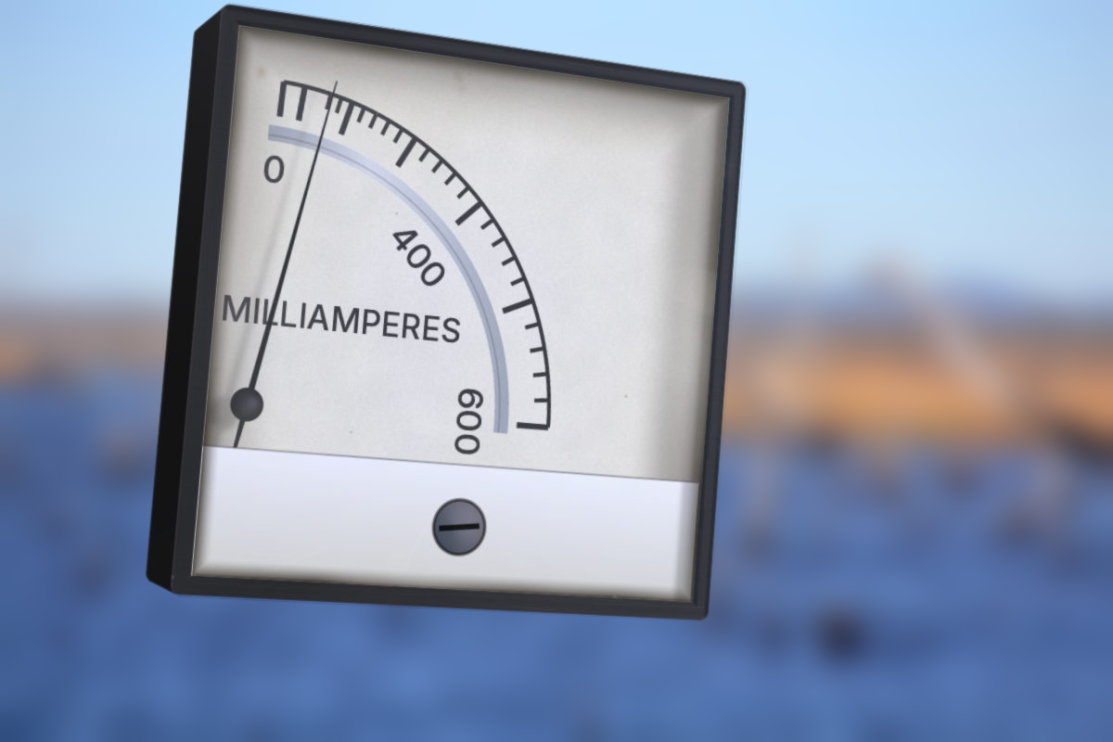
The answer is 160 mA
